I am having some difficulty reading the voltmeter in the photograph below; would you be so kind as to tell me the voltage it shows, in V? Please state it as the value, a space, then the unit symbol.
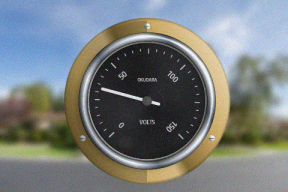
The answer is 32.5 V
